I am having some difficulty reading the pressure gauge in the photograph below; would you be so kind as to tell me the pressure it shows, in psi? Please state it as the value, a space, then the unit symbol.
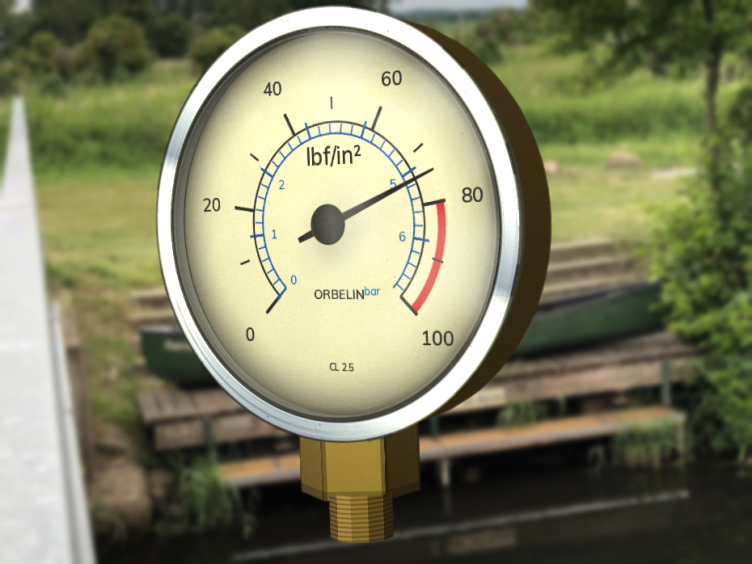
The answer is 75 psi
